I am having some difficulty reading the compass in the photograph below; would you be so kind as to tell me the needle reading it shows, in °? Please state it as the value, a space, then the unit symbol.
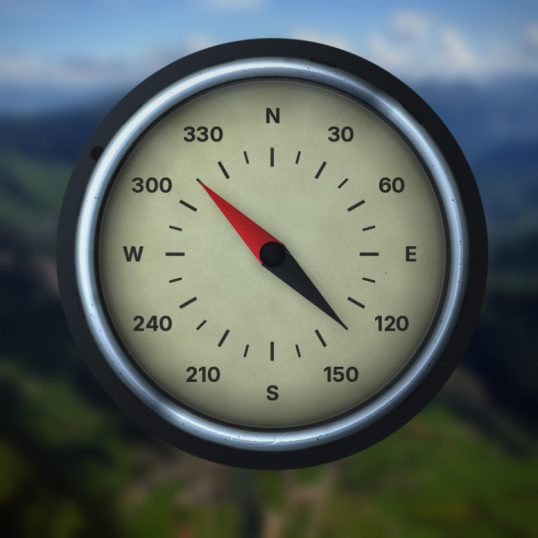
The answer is 315 °
